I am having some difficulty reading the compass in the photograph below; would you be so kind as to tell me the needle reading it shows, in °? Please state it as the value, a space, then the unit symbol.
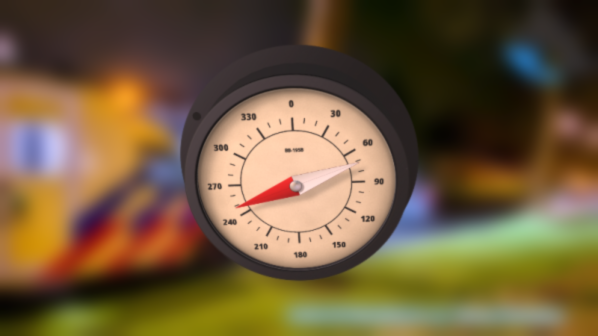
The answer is 250 °
